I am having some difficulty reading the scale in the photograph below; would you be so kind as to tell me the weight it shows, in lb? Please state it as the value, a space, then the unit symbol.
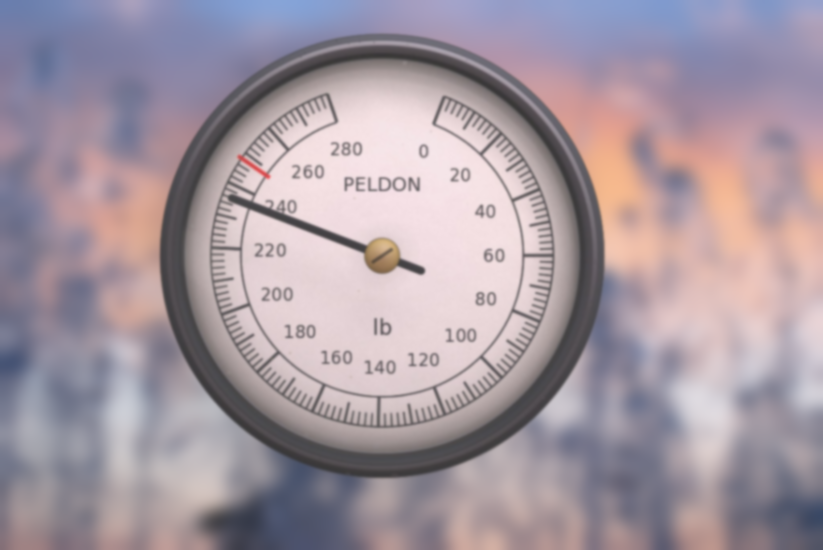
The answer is 236 lb
